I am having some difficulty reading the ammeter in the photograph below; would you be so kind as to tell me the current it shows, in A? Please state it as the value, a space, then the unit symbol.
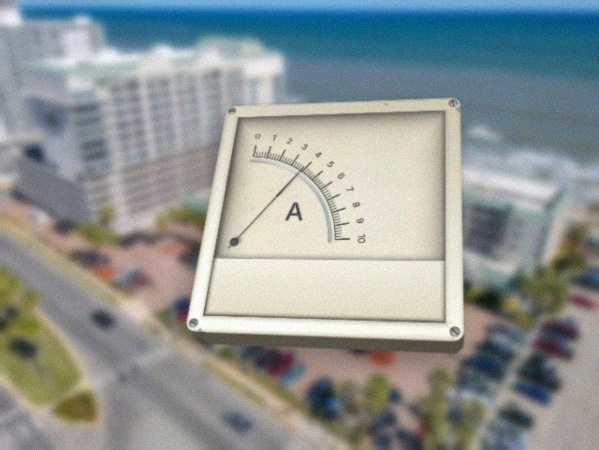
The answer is 4 A
